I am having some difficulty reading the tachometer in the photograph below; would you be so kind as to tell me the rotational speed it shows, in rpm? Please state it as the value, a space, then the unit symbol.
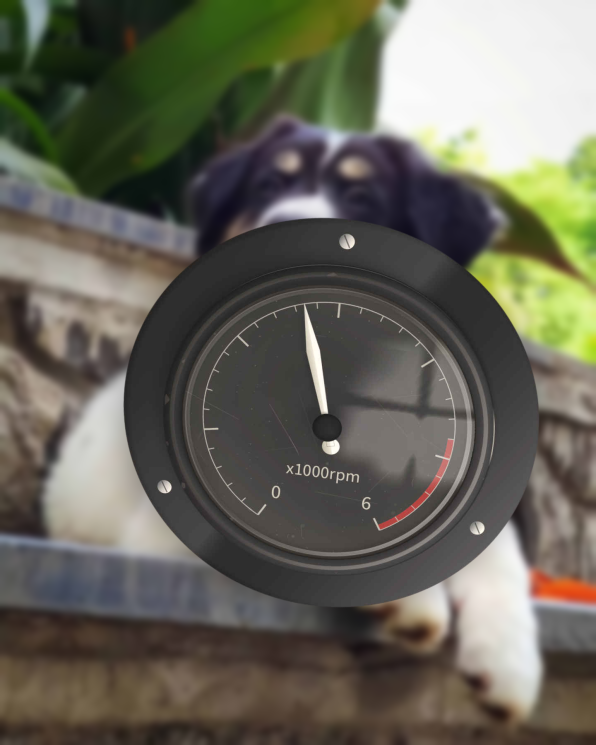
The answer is 2700 rpm
